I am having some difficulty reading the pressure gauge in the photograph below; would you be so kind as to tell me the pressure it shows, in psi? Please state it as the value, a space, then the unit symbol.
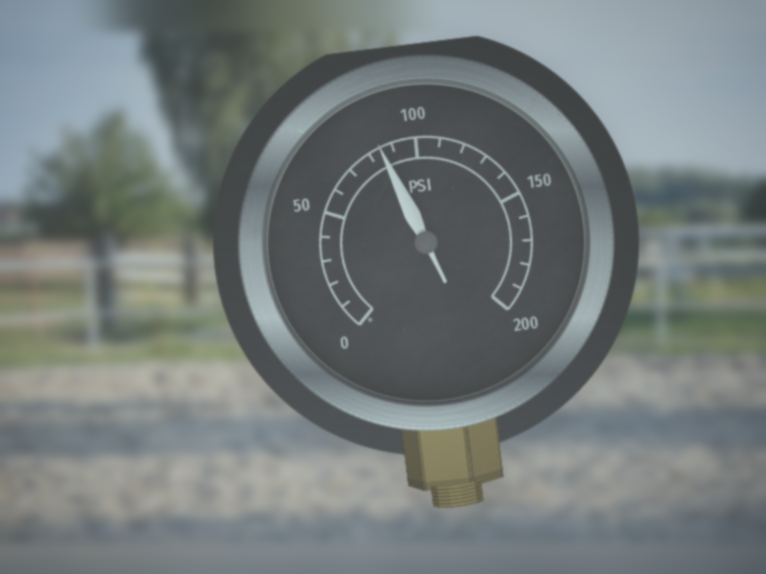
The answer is 85 psi
